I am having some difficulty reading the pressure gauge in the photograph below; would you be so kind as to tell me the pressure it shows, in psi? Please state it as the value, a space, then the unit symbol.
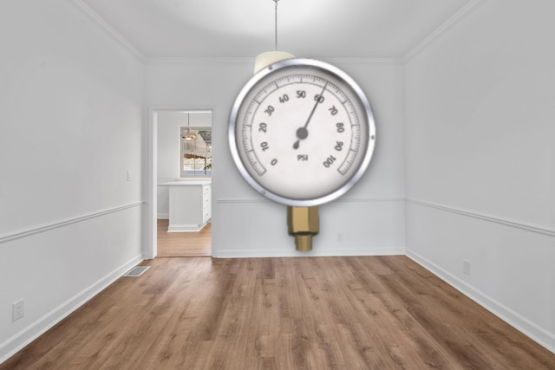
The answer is 60 psi
